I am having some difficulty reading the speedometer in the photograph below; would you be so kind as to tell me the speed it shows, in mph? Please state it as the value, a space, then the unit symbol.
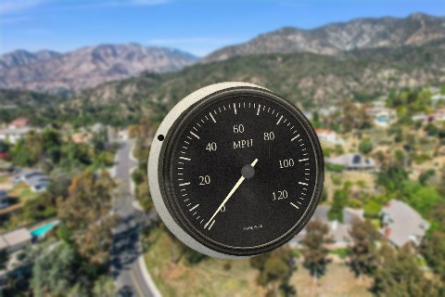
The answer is 2 mph
